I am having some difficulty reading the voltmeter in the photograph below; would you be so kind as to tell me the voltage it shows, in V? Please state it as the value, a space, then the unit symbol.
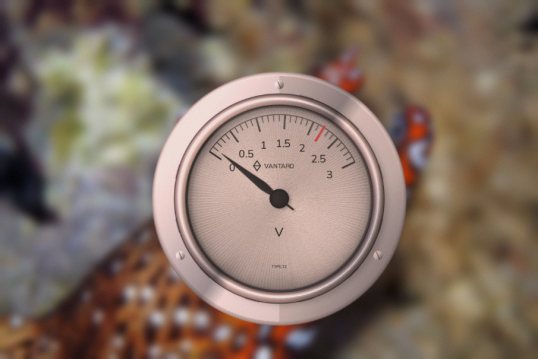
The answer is 0.1 V
